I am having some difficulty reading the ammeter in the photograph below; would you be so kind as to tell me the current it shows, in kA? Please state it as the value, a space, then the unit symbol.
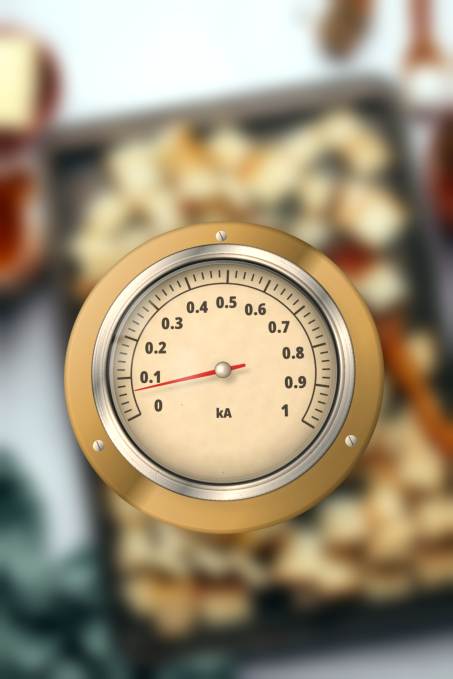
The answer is 0.06 kA
